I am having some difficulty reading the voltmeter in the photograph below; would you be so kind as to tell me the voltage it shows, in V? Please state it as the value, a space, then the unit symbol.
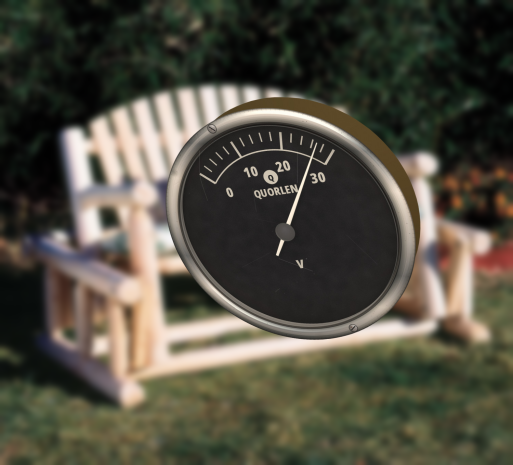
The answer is 27 V
